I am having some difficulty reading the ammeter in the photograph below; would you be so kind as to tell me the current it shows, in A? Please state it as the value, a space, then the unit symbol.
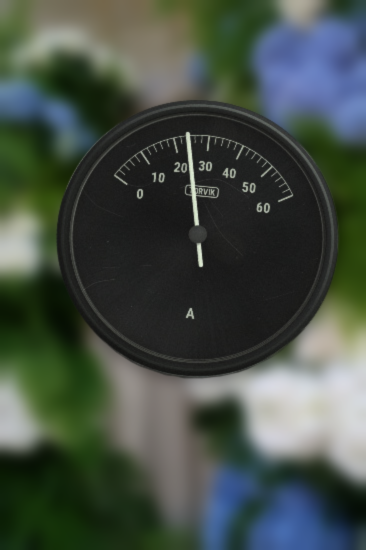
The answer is 24 A
